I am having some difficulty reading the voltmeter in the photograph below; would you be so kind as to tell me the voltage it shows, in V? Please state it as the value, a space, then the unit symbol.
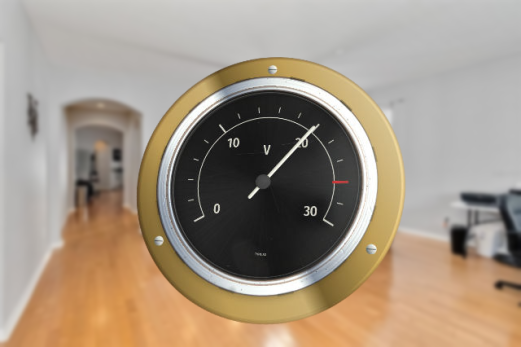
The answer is 20 V
